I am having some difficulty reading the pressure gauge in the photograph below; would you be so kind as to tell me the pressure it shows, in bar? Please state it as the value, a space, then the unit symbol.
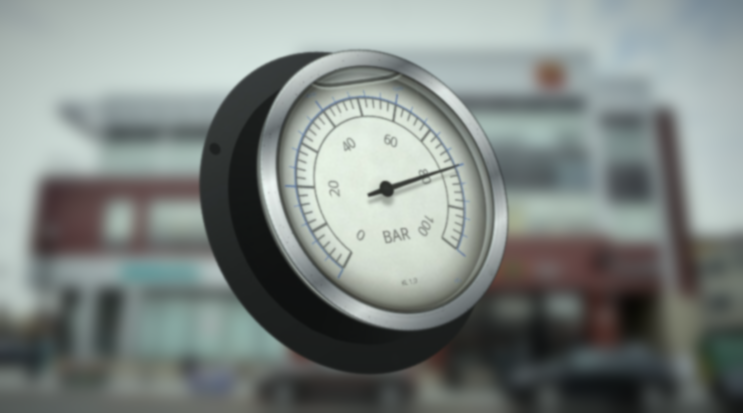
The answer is 80 bar
